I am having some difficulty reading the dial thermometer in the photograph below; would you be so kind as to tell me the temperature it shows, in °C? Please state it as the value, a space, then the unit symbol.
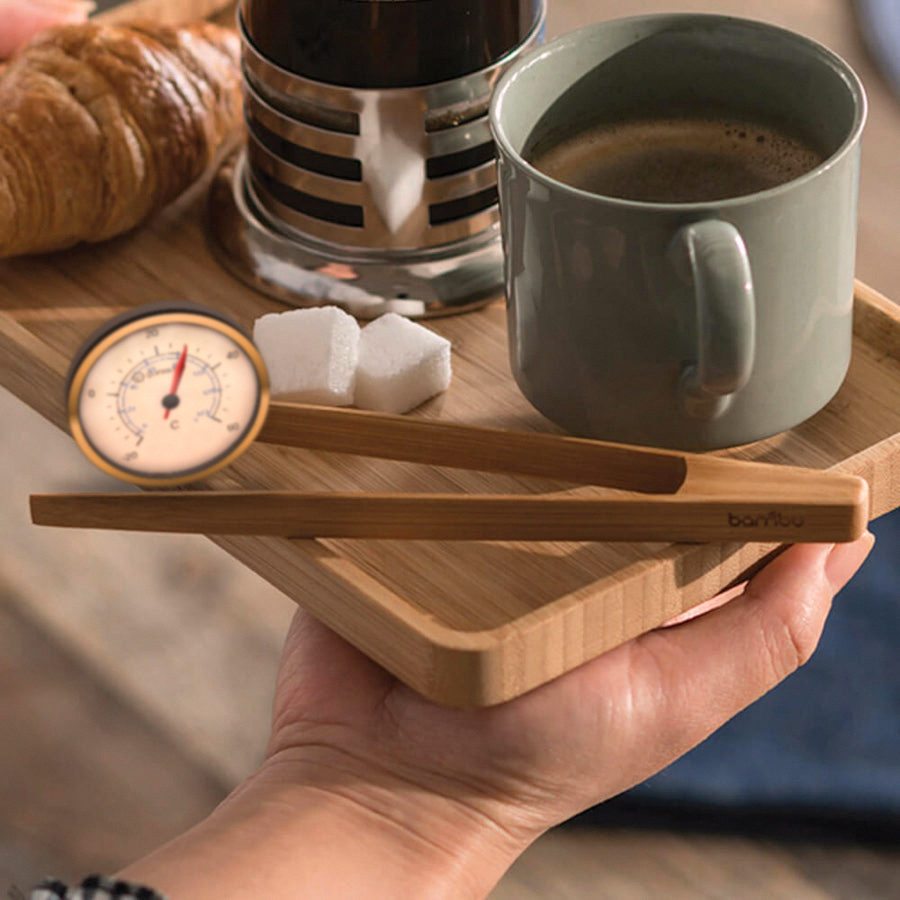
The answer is 28 °C
